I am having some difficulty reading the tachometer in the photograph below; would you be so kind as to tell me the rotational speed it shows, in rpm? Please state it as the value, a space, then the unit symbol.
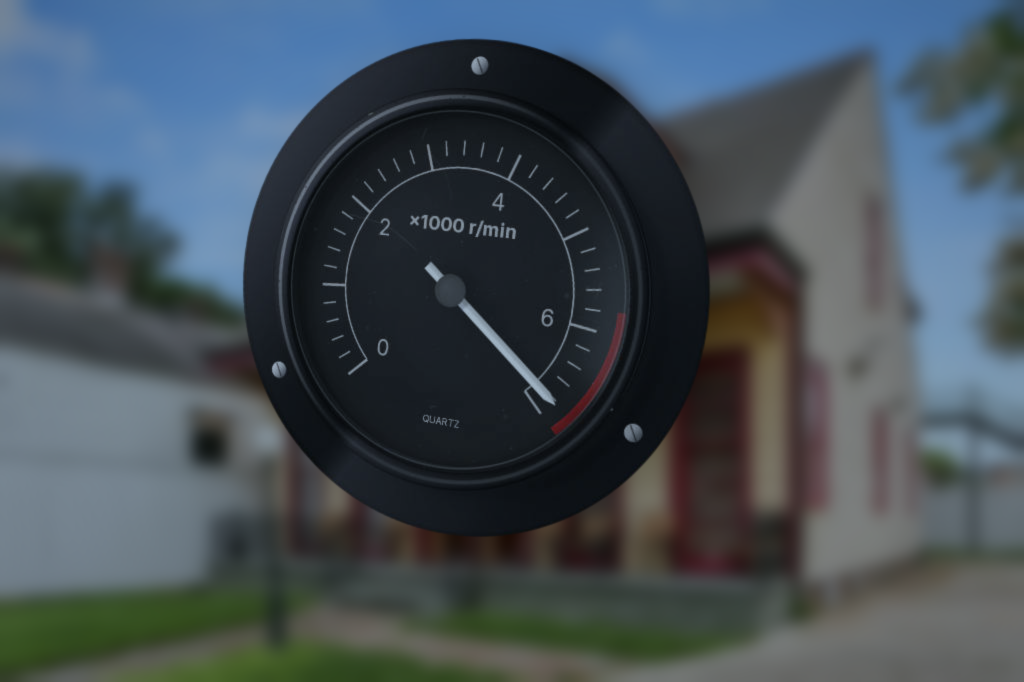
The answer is 6800 rpm
